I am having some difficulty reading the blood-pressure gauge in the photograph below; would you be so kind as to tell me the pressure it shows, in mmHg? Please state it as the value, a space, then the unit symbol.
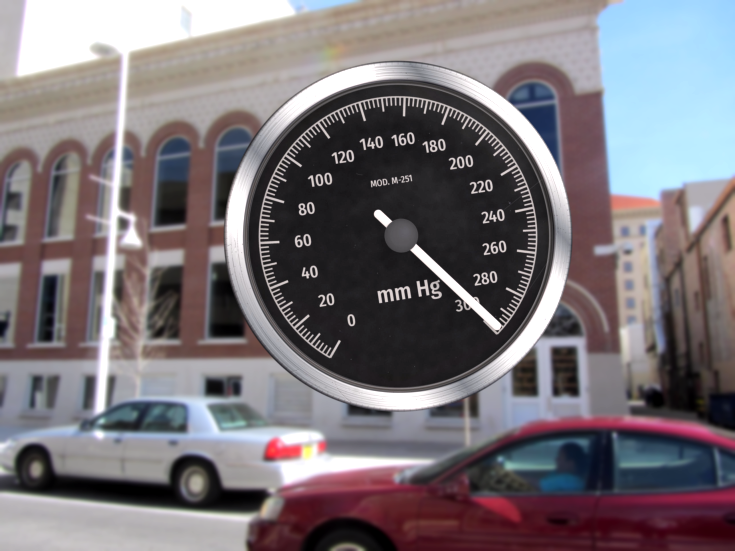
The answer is 298 mmHg
